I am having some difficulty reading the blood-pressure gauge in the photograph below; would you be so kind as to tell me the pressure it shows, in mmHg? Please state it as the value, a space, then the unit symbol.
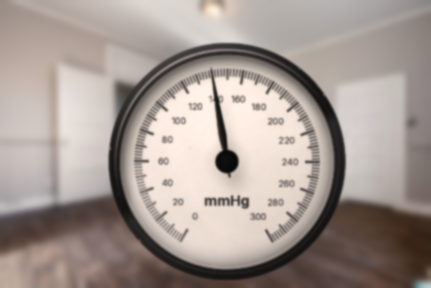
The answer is 140 mmHg
